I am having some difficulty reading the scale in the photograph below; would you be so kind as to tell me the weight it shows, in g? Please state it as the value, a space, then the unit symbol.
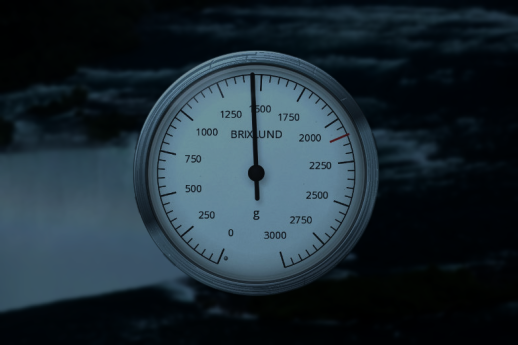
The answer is 1450 g
